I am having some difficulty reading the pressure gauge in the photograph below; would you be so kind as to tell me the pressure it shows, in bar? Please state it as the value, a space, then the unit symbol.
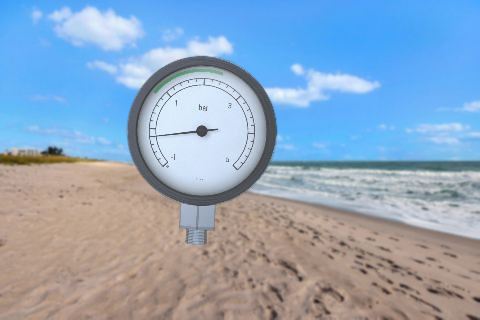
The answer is -0.2 bar
